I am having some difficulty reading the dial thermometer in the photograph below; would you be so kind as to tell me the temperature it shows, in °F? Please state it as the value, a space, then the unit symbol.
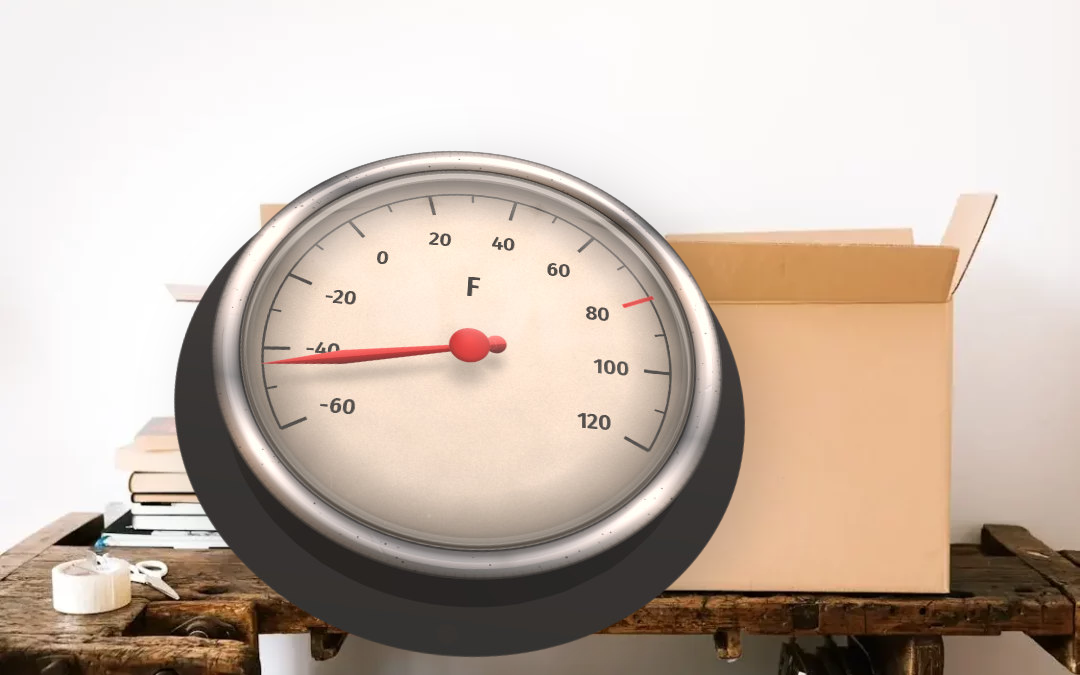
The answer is -45 °F
